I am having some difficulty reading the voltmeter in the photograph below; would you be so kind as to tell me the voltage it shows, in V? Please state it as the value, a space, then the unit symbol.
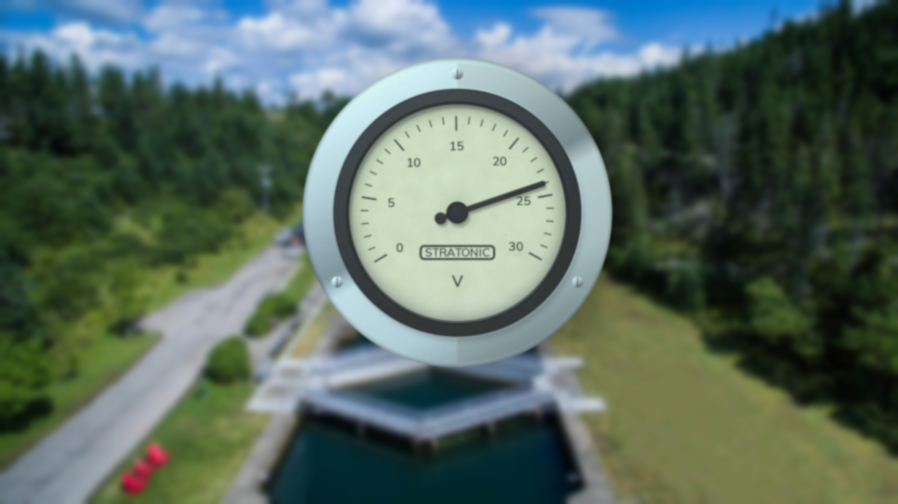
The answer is 24 V
